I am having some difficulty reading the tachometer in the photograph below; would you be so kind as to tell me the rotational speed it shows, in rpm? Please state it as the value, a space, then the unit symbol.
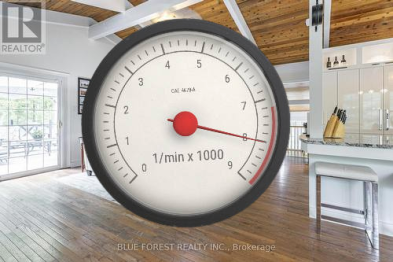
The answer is 8000 rpm
